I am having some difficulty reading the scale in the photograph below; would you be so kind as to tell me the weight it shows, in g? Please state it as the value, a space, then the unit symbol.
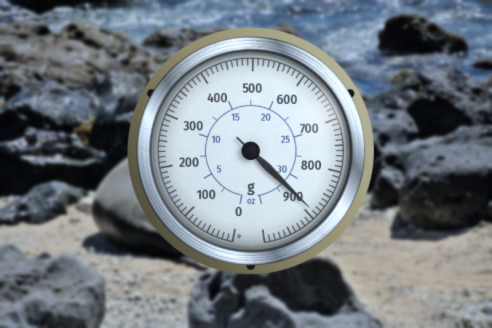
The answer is 890 g
